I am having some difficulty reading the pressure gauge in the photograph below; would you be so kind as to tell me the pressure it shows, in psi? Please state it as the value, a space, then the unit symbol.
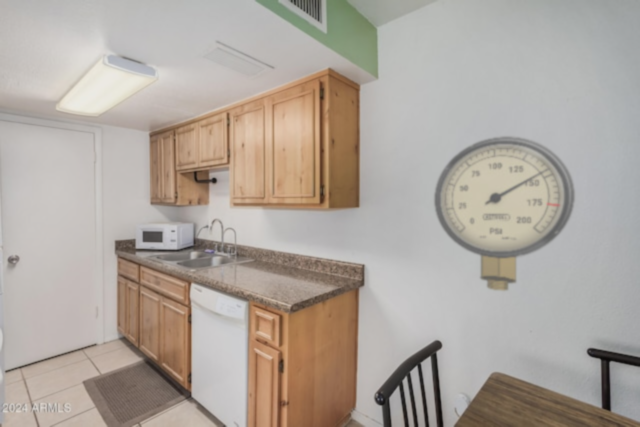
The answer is 145 psi
